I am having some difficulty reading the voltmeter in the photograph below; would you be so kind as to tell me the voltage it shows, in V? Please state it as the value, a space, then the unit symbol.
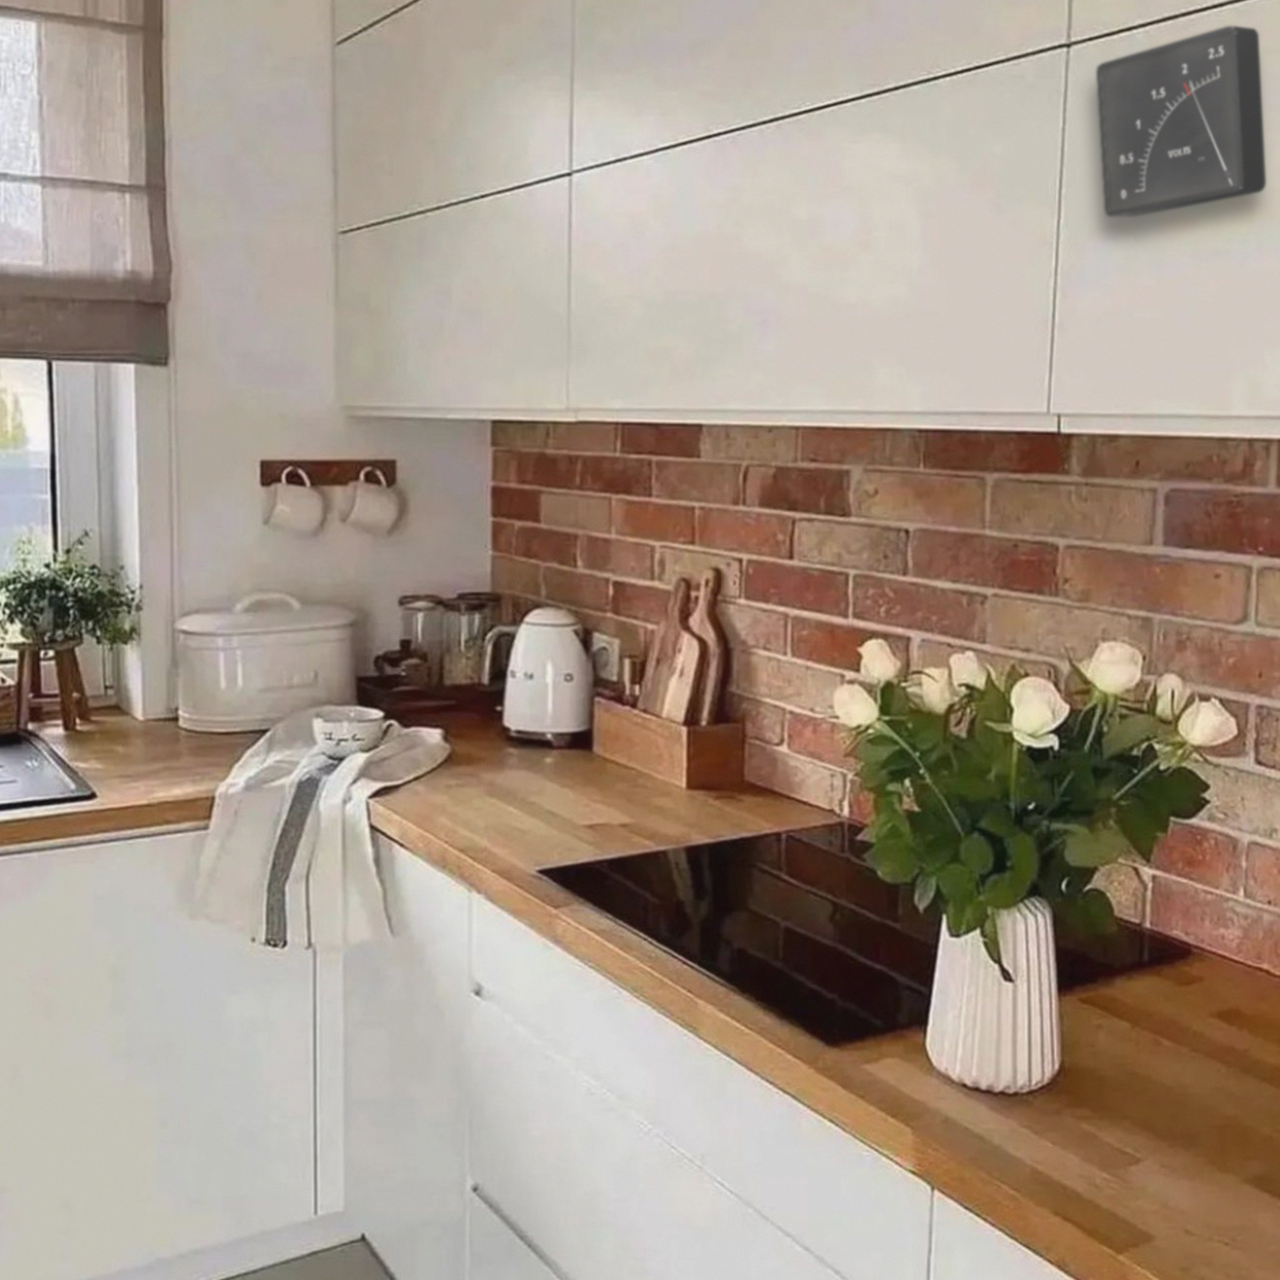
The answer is 2 V
